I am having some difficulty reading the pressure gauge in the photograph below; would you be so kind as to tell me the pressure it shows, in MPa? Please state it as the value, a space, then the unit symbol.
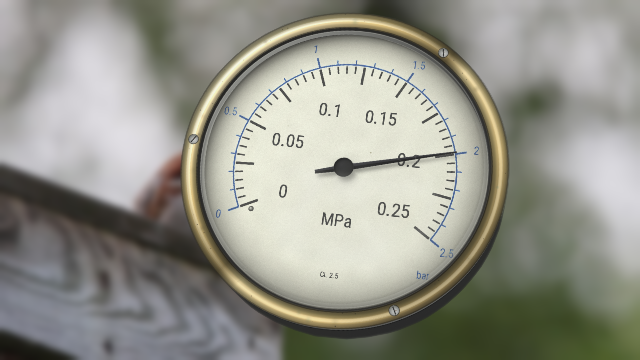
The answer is 0.2 MPa
